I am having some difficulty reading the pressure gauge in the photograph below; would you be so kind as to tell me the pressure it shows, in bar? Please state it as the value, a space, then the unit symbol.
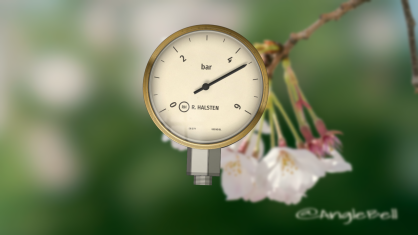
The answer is 4.5 bar
